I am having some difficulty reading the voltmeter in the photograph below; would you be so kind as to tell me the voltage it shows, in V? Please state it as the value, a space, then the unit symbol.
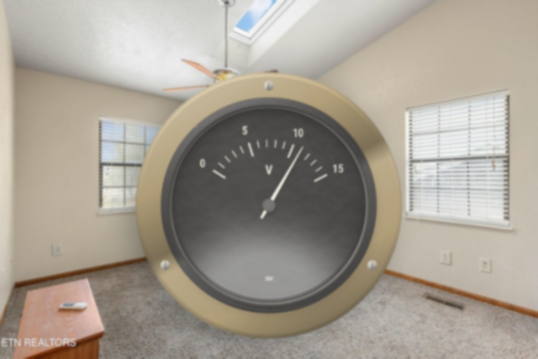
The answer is 11 V
